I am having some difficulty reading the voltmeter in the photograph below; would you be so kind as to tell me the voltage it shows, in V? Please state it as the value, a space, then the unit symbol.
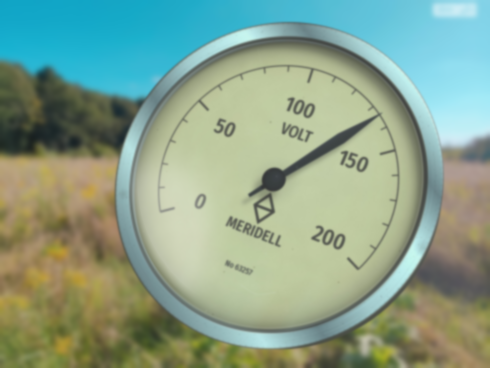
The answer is 135 V
